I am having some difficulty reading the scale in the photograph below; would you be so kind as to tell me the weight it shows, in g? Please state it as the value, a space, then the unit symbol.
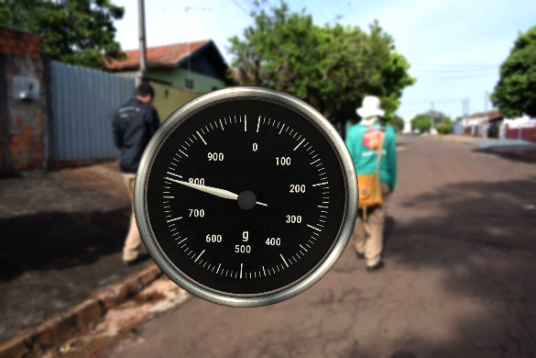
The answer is 790 g
